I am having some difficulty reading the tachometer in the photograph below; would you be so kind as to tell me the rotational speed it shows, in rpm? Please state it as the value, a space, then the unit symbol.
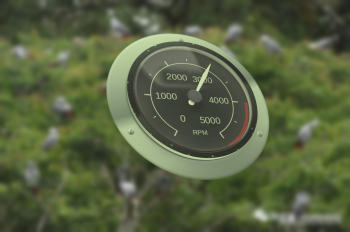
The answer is 3000 rpm
